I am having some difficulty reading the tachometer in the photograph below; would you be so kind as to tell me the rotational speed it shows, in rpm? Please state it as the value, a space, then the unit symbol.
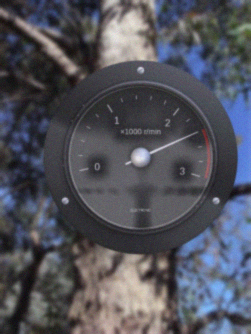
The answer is 2400 rpm
